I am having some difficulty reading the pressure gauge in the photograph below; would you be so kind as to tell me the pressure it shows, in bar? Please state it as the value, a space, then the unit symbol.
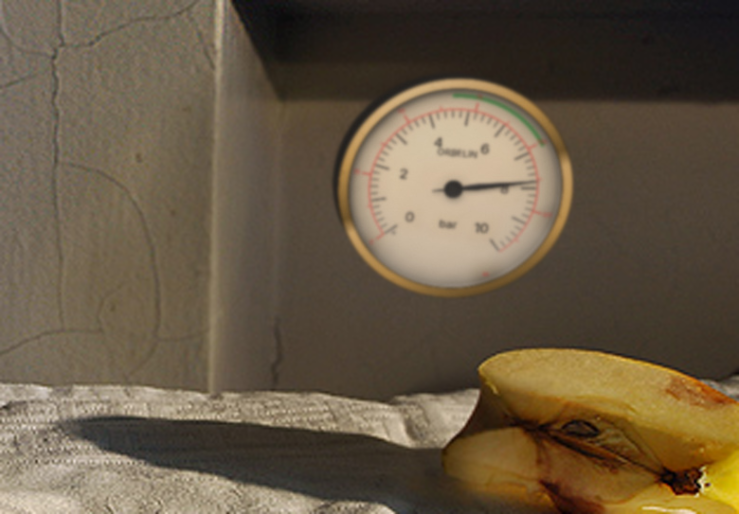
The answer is 7.8 bar
